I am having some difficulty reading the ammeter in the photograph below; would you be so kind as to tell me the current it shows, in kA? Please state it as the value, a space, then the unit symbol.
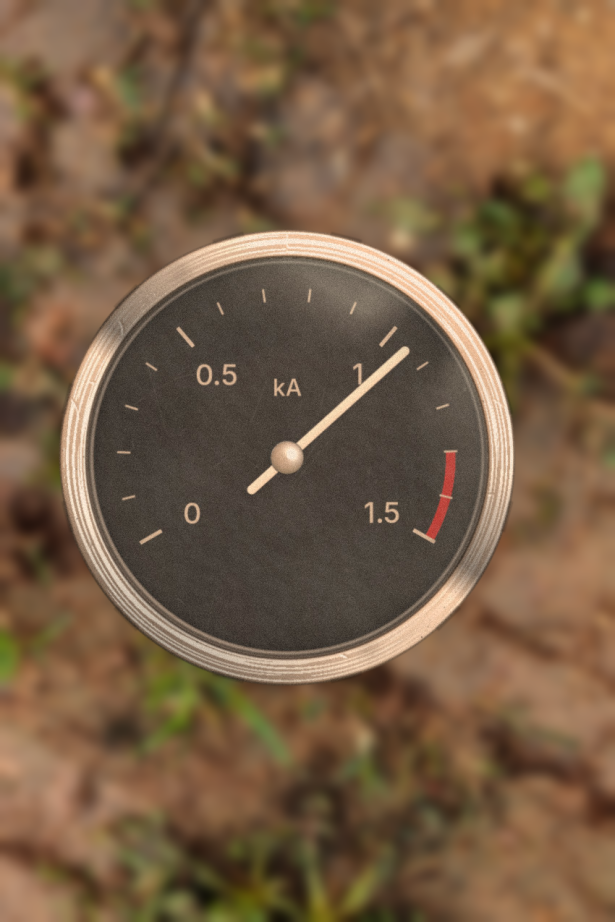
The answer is 1.05 kA
